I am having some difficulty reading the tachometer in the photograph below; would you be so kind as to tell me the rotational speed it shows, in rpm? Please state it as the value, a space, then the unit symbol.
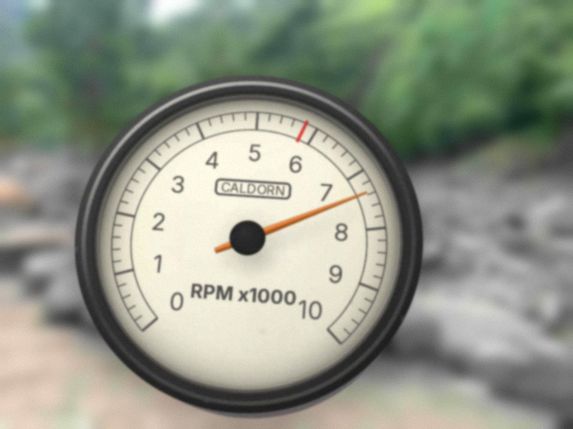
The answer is 7400 rpm
